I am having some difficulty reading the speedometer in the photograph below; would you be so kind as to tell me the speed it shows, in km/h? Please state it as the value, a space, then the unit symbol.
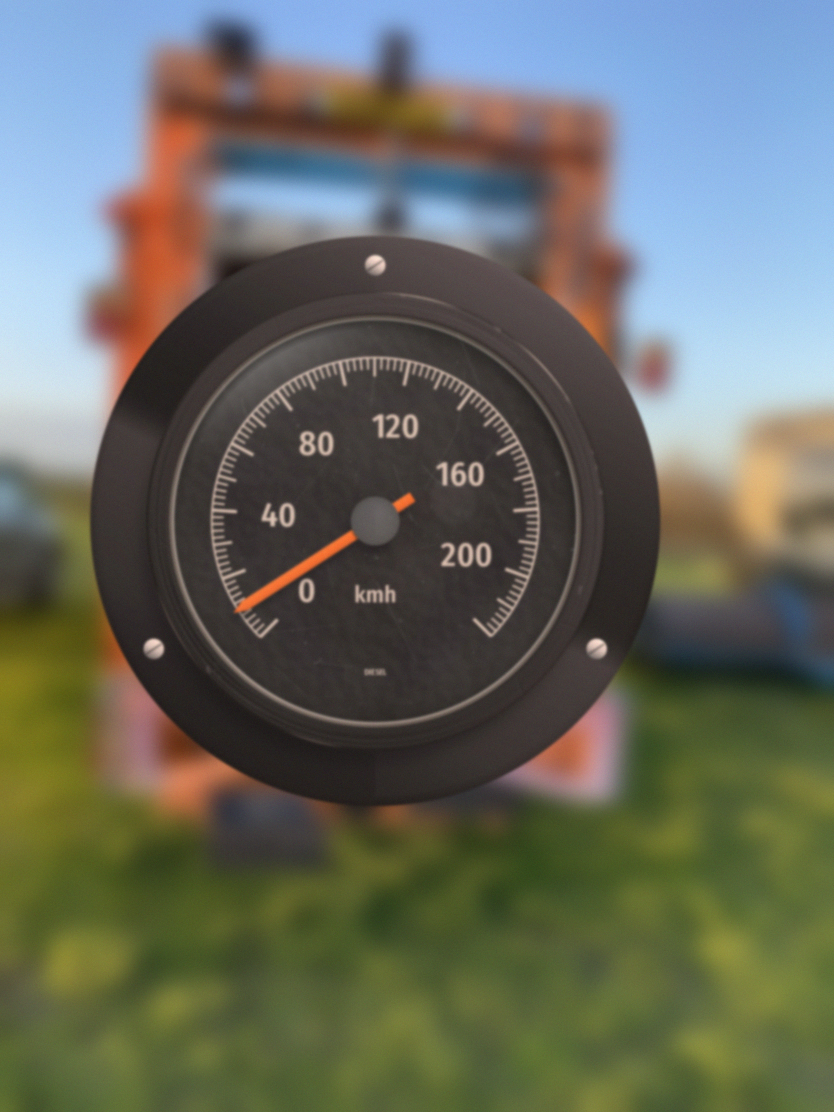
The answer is 10 km/h
